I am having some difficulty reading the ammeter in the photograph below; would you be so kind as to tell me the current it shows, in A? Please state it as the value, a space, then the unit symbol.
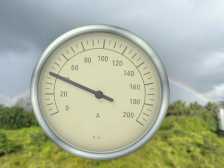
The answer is 40 A
